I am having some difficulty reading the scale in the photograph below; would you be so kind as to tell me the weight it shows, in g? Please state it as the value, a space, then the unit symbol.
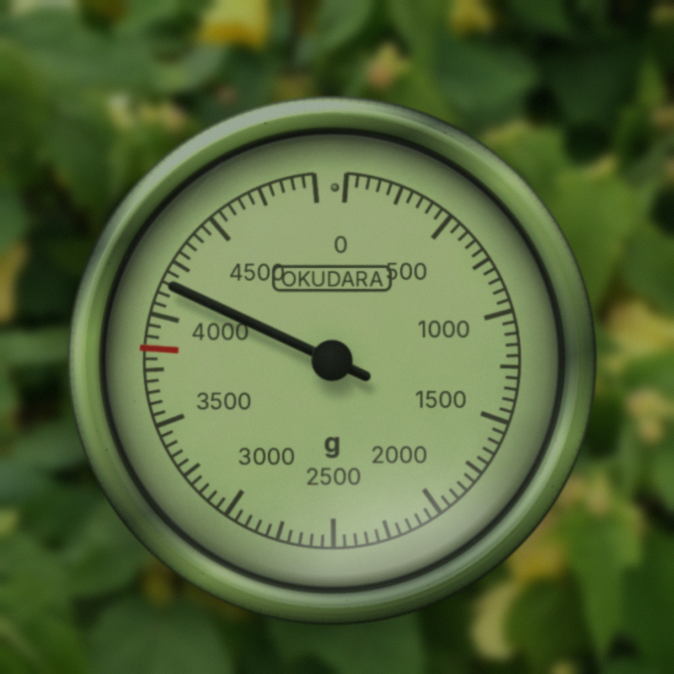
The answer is 4150 g
